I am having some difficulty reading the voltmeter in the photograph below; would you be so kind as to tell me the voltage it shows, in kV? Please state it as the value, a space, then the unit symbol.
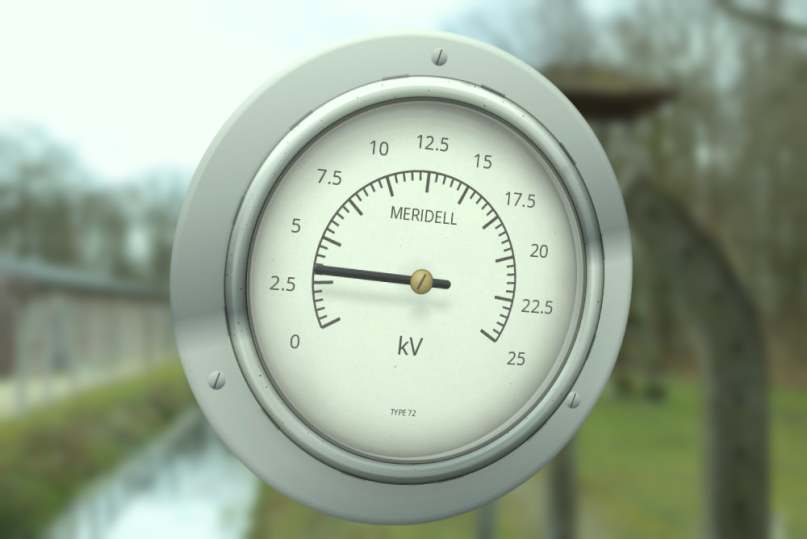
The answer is 3.25 kV
